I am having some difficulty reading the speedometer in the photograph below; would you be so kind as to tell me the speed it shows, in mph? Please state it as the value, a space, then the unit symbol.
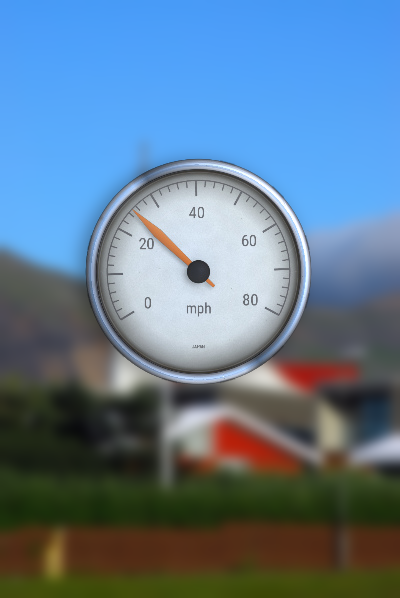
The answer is 25 mph
